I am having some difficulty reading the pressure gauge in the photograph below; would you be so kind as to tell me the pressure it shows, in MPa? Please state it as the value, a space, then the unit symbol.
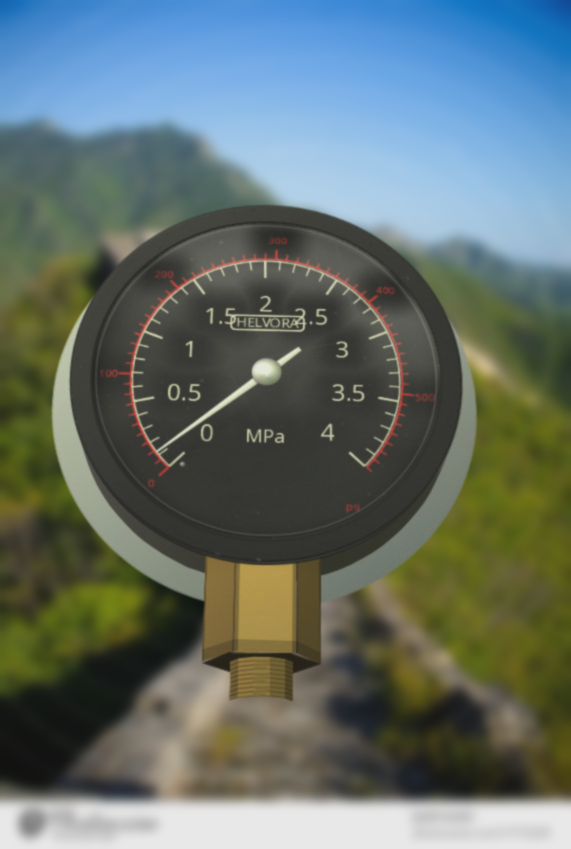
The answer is 0.1 MPa
